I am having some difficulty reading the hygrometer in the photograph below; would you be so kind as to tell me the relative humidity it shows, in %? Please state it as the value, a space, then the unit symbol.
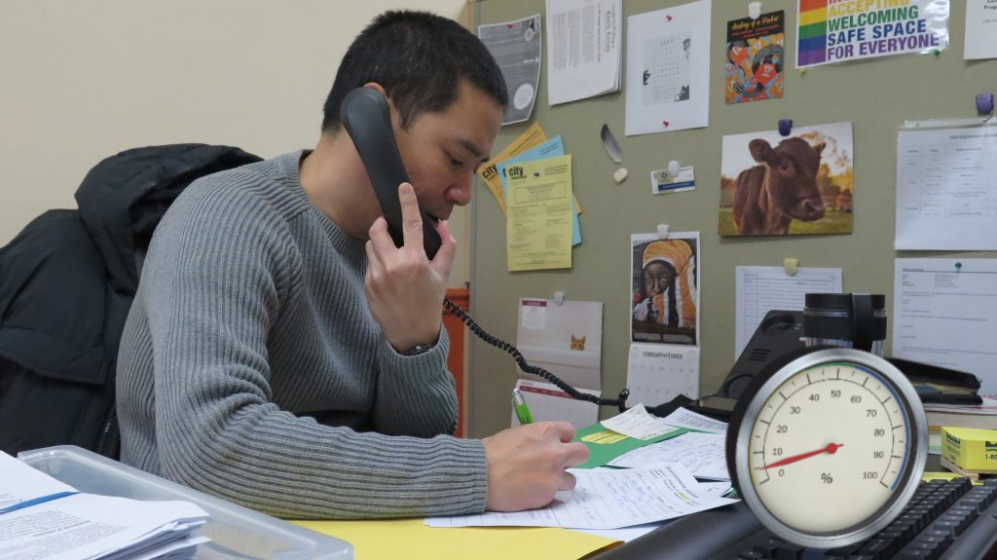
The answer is 5 %
